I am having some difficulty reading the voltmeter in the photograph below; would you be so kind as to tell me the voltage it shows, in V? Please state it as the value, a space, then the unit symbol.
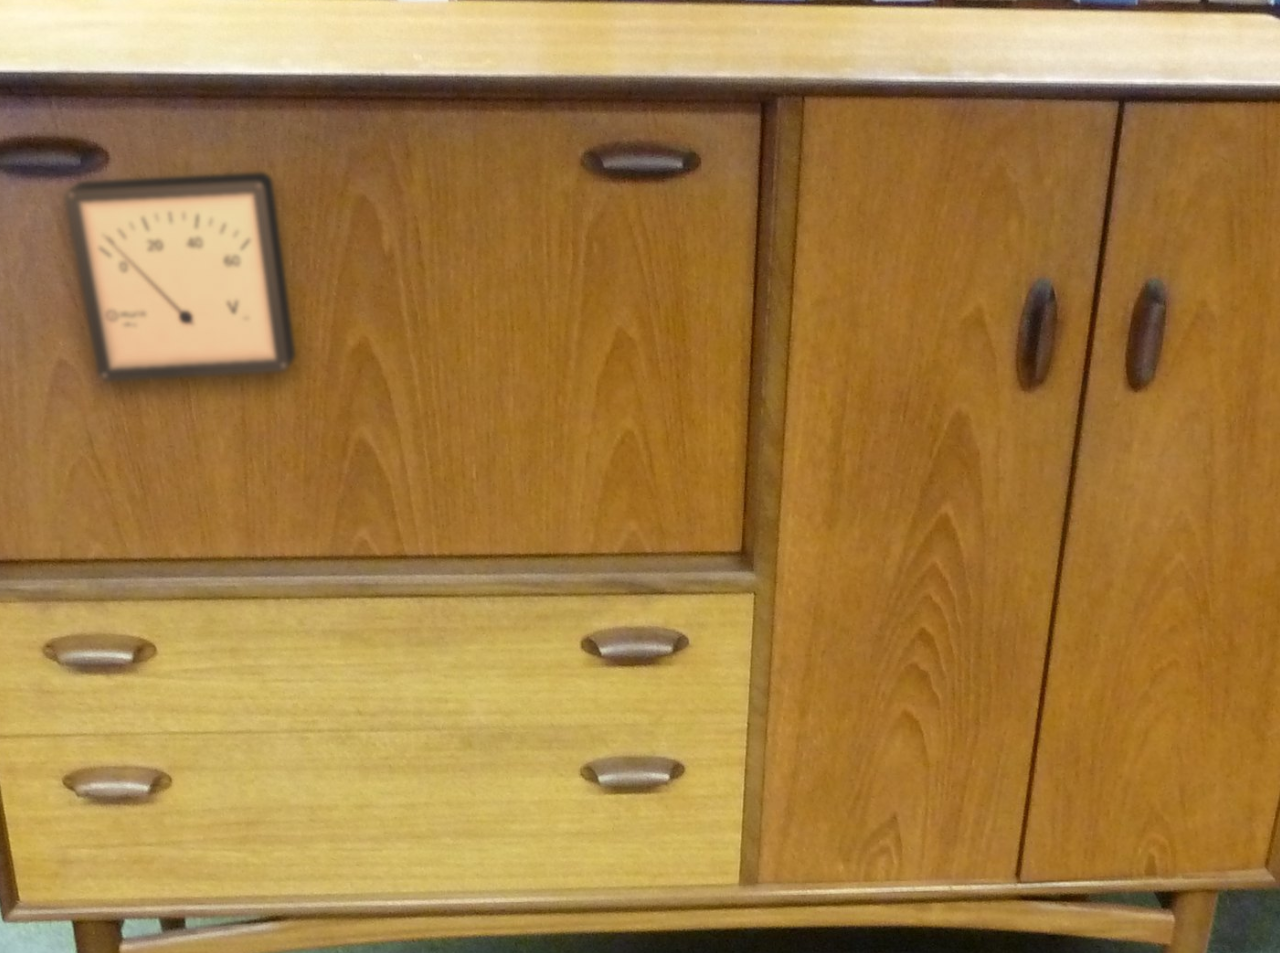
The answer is 5 V
